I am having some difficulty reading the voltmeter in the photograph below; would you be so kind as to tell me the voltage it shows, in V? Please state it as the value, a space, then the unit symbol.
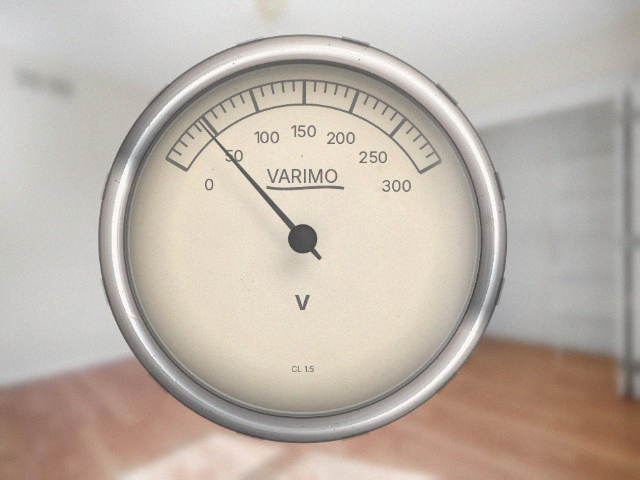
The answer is 45 V
